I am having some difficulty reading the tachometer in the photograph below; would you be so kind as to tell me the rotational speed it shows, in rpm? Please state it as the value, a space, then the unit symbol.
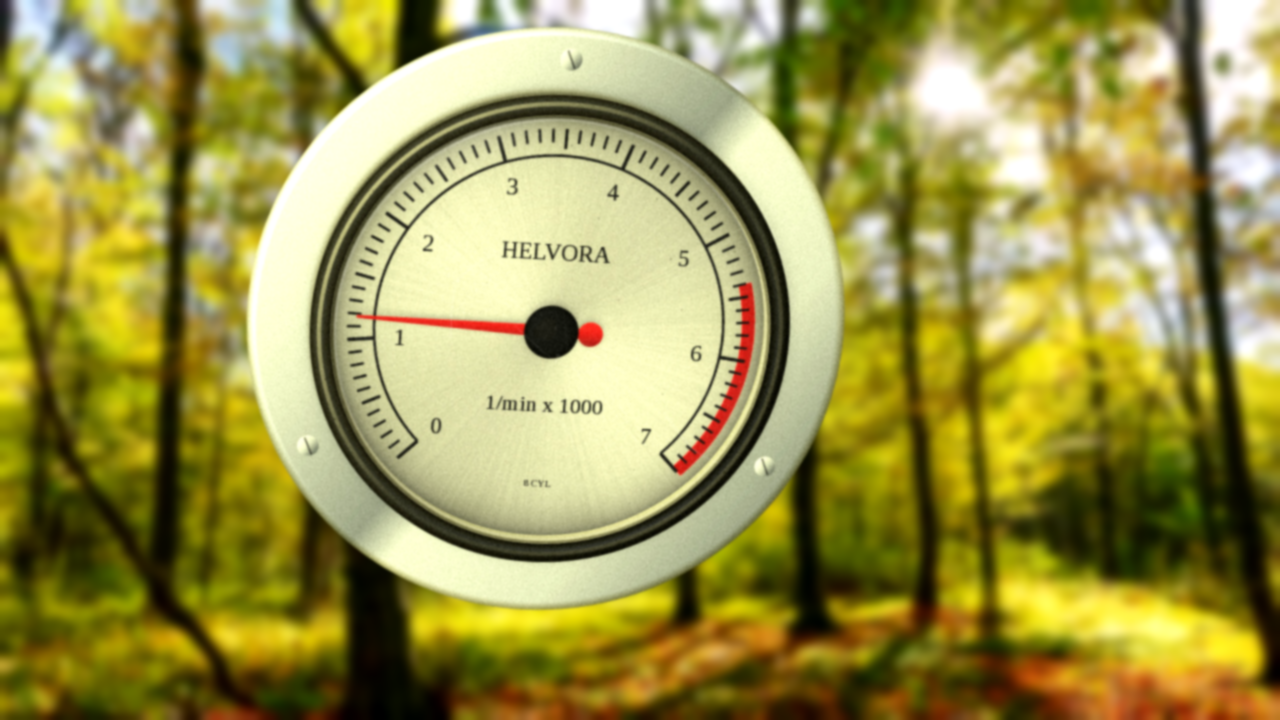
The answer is 1200 rpm
